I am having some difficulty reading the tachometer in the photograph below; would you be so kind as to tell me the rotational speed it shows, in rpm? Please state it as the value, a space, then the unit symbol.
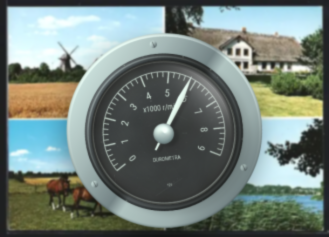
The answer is 5800 rpm
